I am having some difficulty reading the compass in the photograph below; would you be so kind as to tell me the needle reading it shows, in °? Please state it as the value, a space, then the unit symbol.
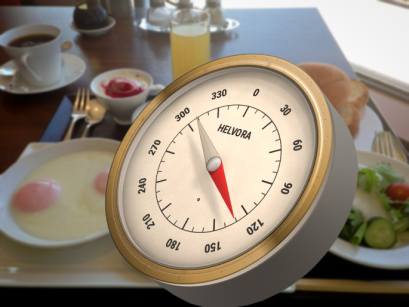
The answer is 130 °
